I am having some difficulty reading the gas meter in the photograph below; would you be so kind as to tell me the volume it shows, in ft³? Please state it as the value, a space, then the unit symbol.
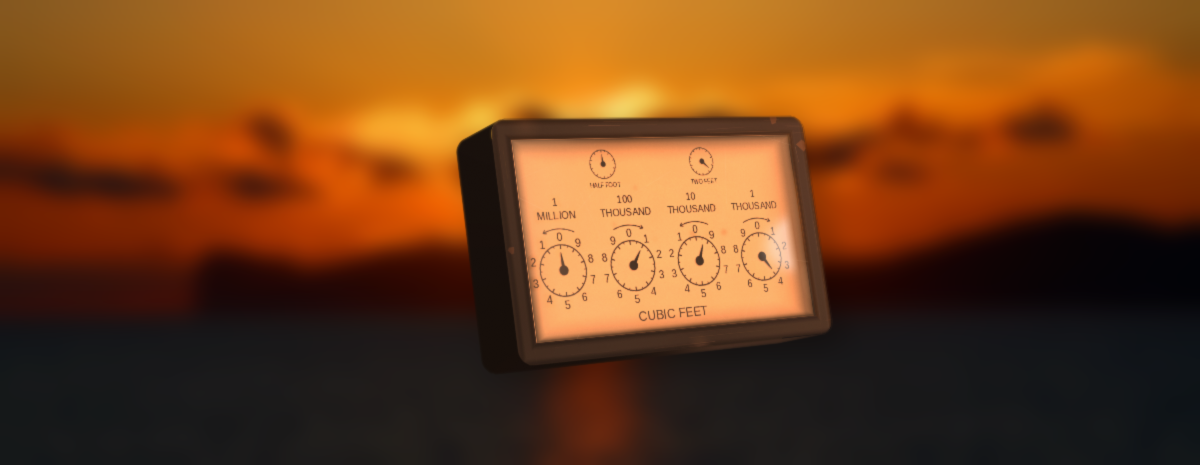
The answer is 9400 ft³
